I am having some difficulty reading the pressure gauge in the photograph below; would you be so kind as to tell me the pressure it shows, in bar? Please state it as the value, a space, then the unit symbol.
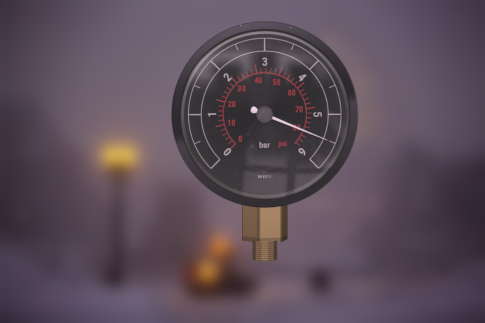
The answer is 5.5 bar
